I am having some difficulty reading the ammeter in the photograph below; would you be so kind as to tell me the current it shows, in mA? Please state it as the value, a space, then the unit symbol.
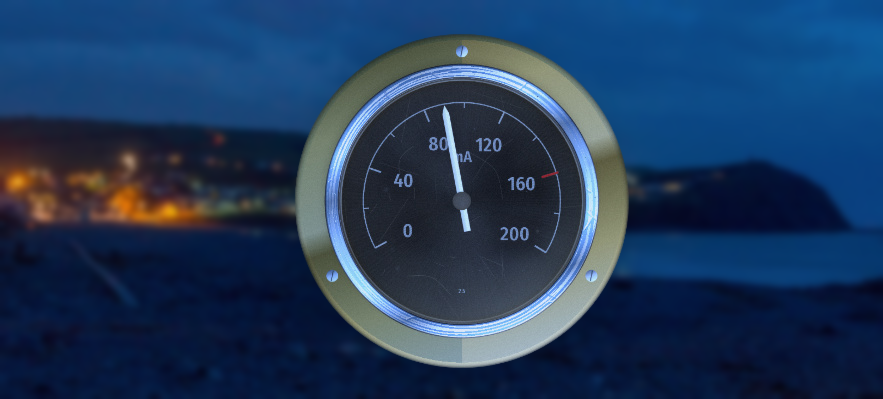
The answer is 90 mA
